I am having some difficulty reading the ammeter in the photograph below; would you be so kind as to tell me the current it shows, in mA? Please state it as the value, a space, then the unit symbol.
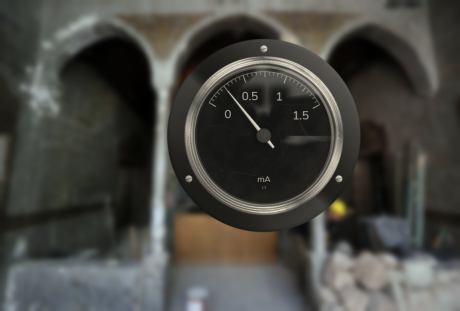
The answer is 0.25 mA
